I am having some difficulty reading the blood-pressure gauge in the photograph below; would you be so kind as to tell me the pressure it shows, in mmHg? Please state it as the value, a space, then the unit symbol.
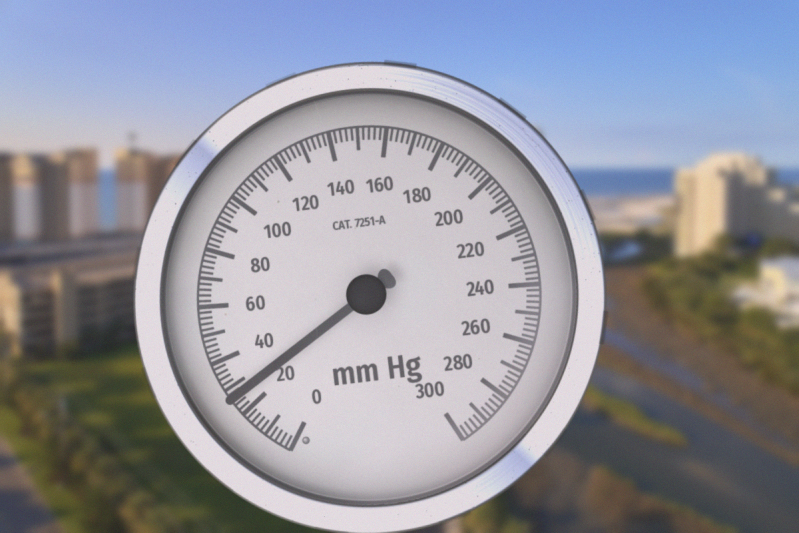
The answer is 26 mmHg
